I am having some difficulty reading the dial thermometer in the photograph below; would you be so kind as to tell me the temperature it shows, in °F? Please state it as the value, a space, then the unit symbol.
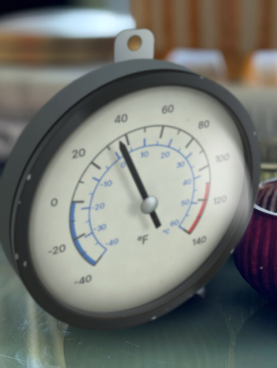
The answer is 35 °F
